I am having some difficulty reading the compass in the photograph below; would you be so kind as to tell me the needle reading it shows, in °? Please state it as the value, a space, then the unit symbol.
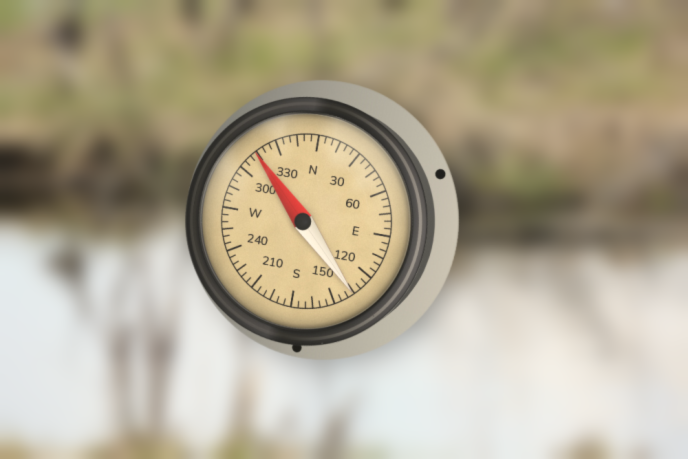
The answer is 315 °
